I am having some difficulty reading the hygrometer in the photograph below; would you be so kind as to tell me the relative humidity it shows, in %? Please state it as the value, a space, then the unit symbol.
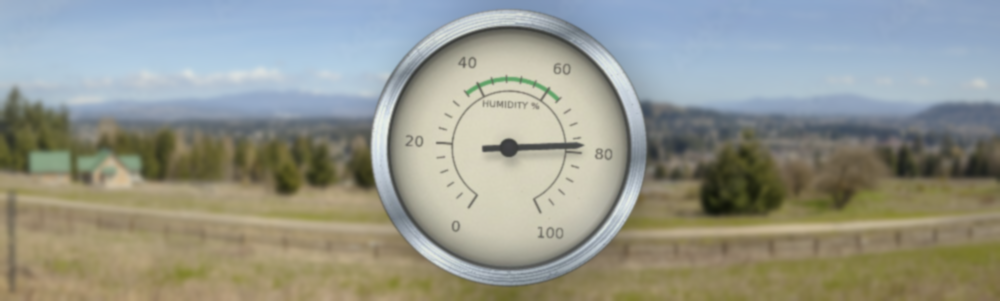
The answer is 78 %
